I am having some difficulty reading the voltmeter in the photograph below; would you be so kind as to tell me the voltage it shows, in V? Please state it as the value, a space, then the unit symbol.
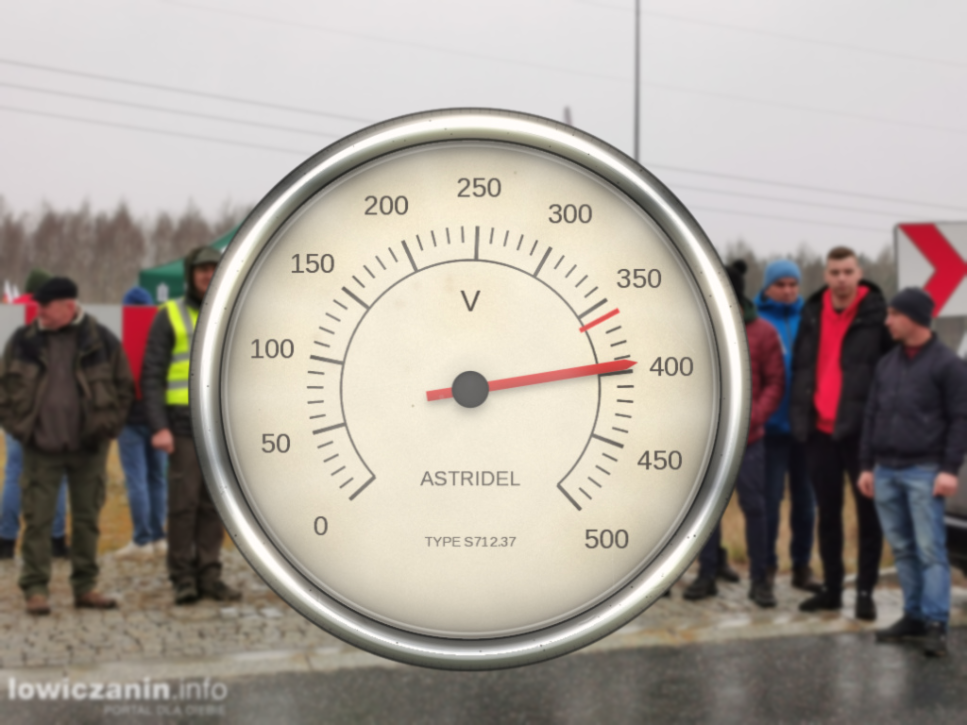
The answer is 395 V
